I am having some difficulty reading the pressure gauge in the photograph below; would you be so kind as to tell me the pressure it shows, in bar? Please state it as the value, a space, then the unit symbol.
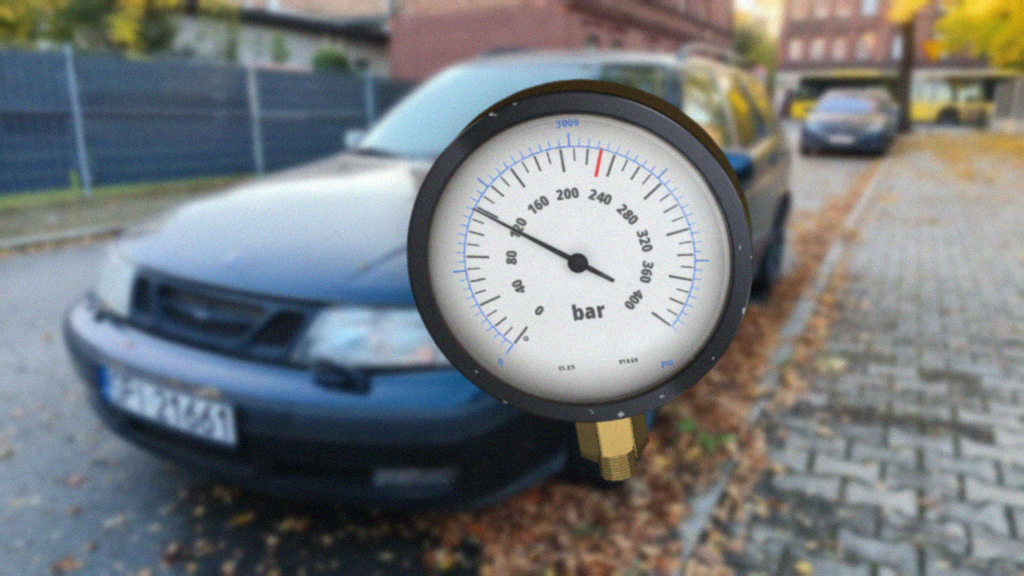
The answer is 120 bar
